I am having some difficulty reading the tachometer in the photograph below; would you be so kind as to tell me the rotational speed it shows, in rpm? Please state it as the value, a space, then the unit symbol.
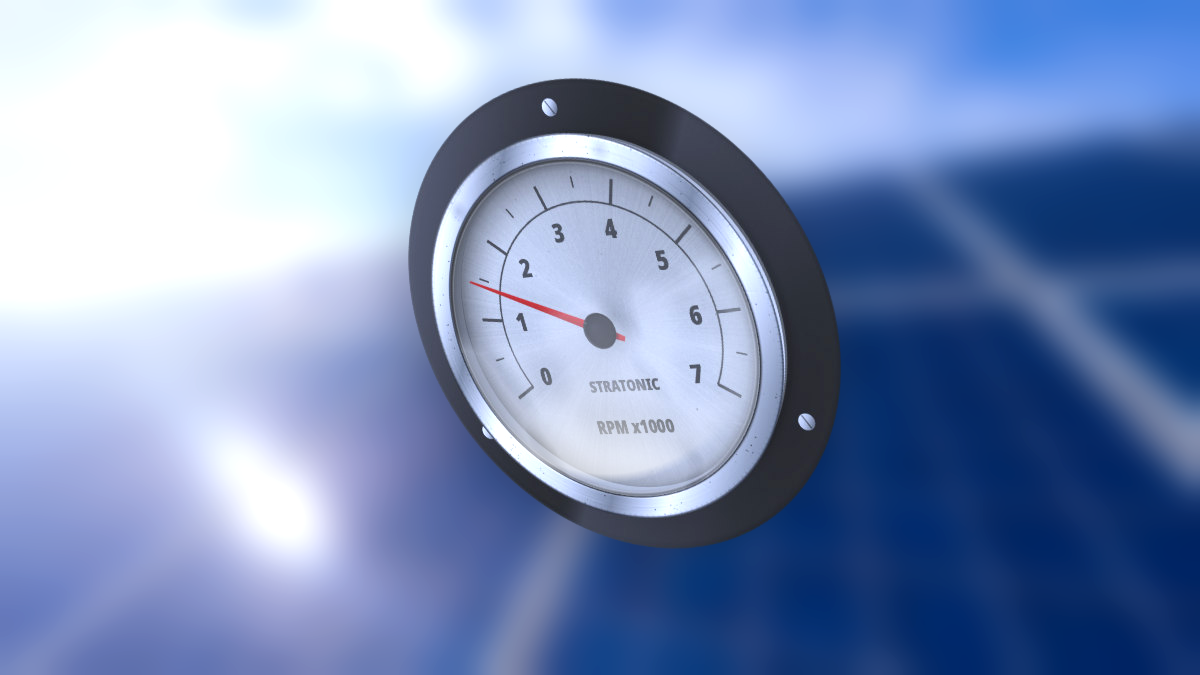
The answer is 1500 rpm
